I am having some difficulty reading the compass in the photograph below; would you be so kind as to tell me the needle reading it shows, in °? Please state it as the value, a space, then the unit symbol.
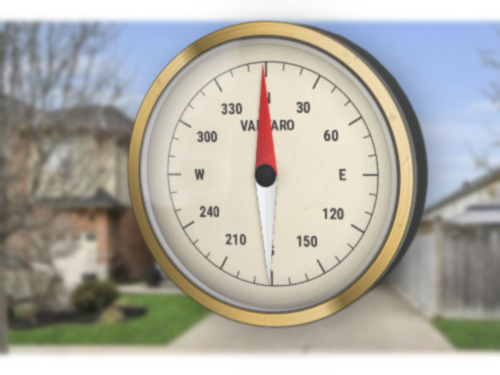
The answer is 0 °
